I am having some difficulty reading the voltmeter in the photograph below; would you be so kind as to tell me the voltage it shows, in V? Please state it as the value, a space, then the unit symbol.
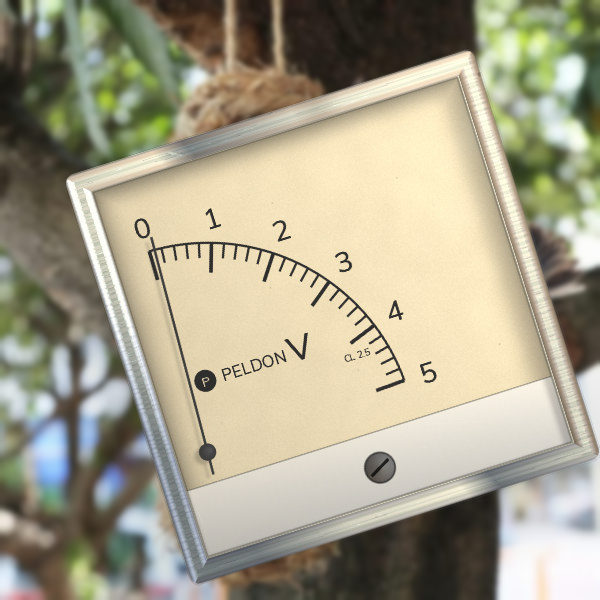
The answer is 0.1 V
